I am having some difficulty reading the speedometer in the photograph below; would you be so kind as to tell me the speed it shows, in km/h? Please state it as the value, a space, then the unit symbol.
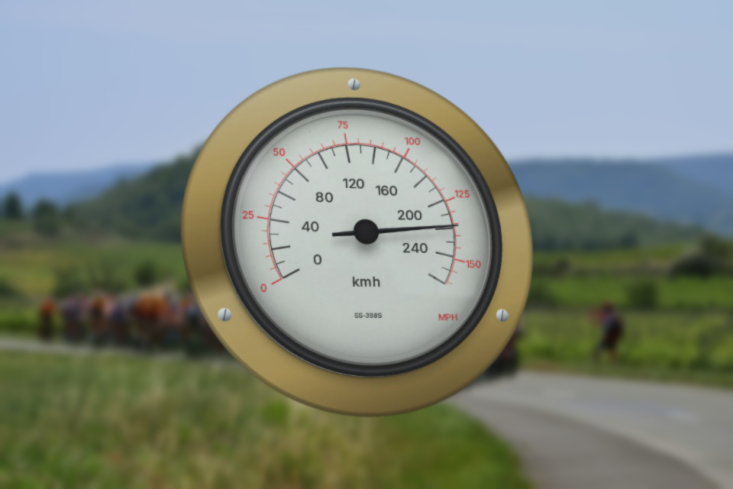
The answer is 220 km/h
